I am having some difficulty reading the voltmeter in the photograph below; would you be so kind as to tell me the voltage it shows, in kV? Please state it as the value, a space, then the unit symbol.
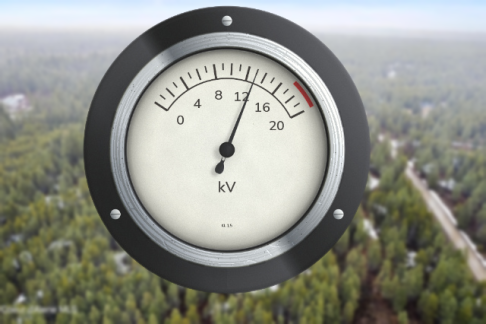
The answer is 13 kV
